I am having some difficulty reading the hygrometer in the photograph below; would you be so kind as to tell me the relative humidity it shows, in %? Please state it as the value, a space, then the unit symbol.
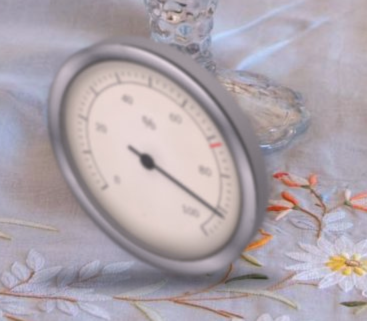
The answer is 90 %
